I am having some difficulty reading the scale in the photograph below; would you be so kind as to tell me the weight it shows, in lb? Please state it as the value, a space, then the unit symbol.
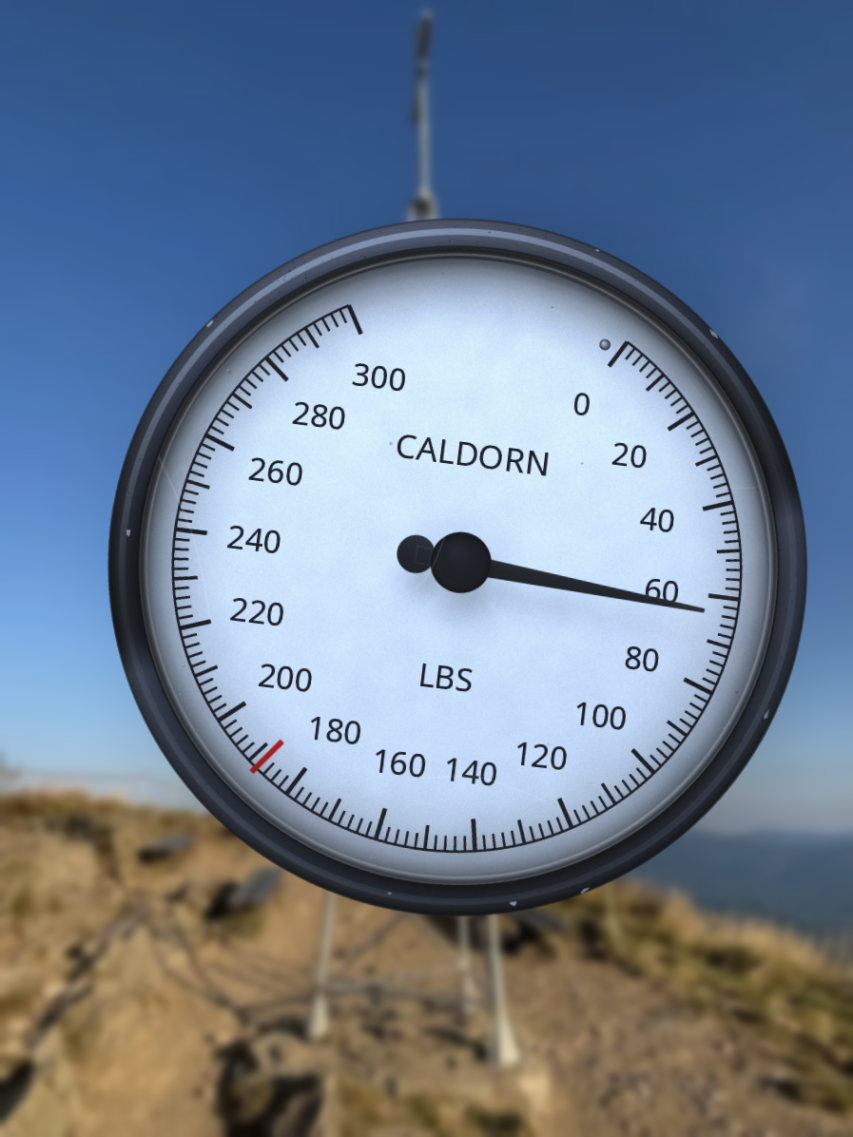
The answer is 64 lb
